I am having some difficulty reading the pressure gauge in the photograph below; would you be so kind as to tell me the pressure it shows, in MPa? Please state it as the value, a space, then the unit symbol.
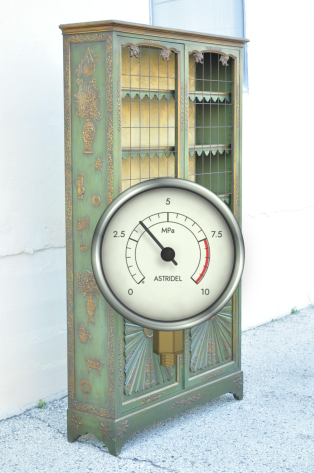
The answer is 3.5 MPa
